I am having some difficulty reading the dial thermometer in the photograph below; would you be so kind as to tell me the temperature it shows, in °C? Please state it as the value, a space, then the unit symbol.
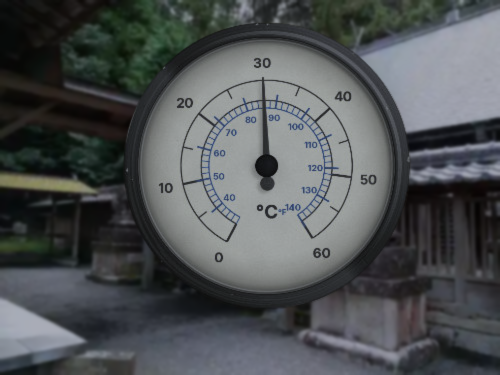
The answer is 30 °C
